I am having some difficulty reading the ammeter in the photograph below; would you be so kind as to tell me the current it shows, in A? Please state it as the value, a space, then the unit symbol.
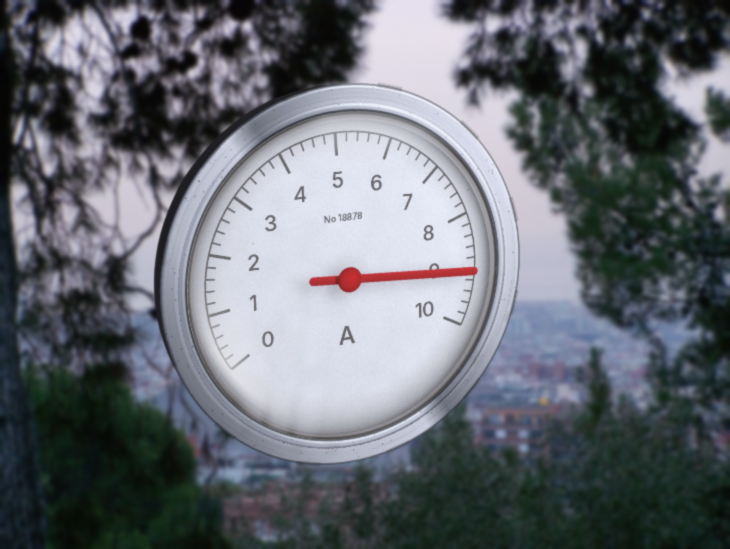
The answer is 9 A
